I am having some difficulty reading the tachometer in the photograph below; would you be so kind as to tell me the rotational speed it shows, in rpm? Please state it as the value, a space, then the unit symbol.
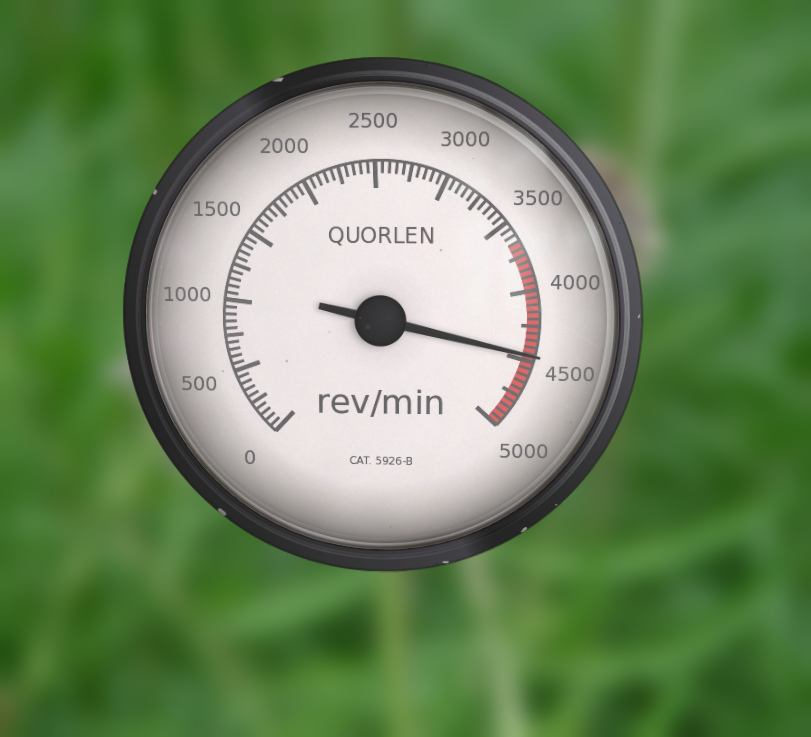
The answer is 4450 rpm
